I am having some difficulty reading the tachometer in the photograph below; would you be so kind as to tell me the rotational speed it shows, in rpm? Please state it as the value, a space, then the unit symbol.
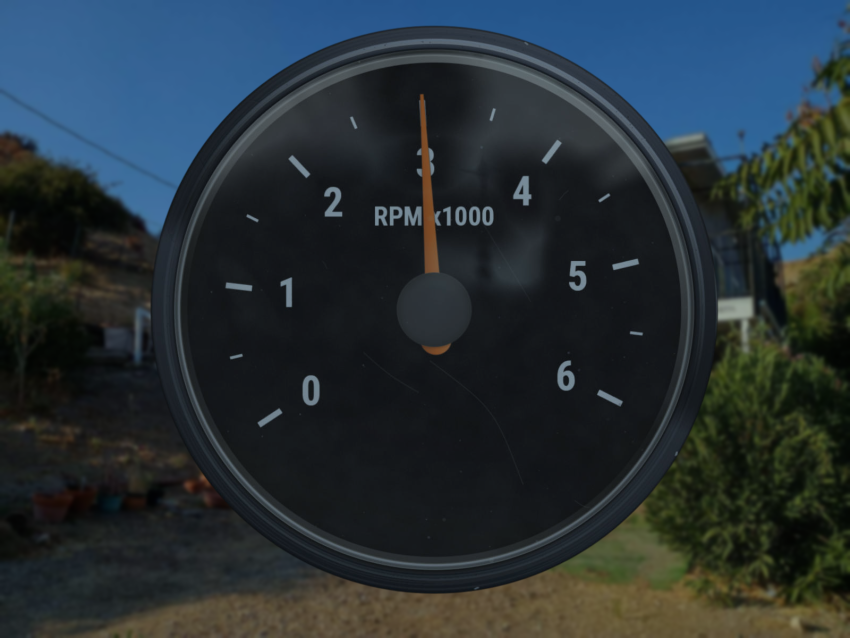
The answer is 3000 rpm
